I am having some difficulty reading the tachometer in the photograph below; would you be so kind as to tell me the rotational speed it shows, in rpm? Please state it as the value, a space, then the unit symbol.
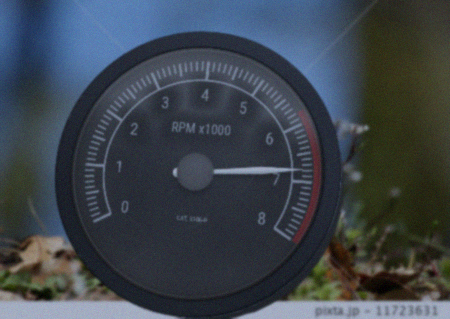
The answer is 6800 rpm
